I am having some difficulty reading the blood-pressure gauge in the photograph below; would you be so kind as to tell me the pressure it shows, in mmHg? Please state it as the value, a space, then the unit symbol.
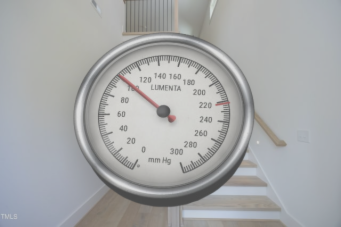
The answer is 100 mmHg
